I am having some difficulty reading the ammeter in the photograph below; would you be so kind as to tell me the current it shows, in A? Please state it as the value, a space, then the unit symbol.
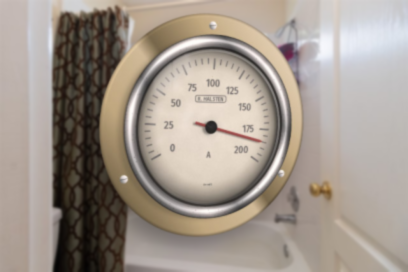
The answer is 185 A
